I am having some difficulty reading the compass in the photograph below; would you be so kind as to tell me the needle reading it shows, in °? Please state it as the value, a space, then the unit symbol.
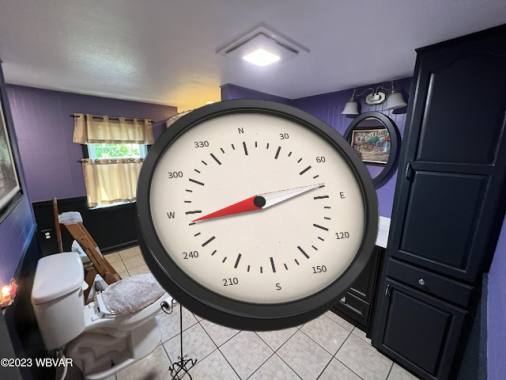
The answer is 260 °
